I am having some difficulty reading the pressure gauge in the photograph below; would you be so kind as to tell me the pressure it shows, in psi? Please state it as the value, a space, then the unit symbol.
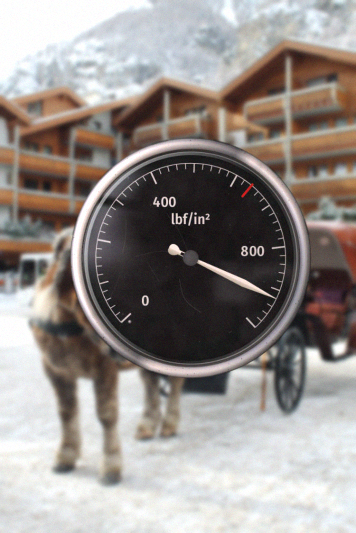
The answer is 920 psi
